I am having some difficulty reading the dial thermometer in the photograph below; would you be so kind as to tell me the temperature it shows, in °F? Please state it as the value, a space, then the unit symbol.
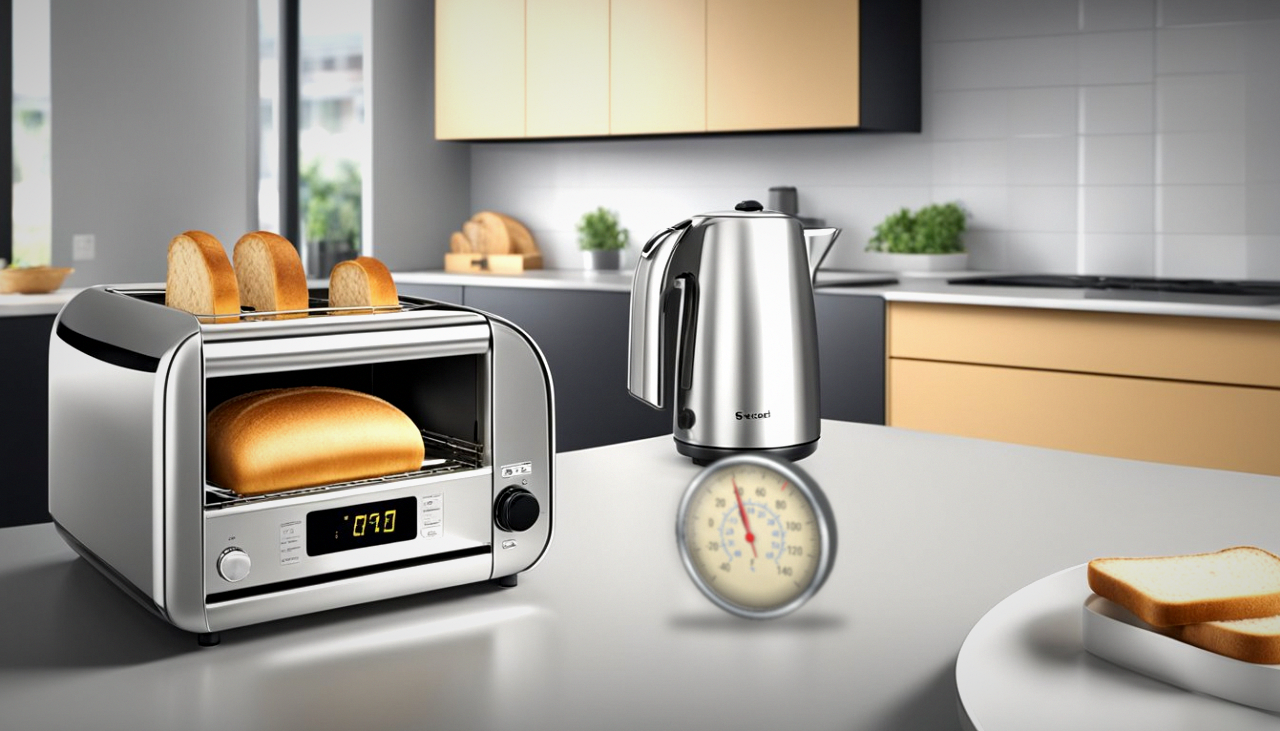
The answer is 40 °F
